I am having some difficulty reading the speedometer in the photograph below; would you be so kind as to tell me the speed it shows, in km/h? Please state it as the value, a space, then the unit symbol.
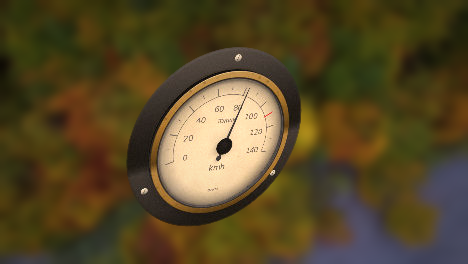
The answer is 80 km/h
